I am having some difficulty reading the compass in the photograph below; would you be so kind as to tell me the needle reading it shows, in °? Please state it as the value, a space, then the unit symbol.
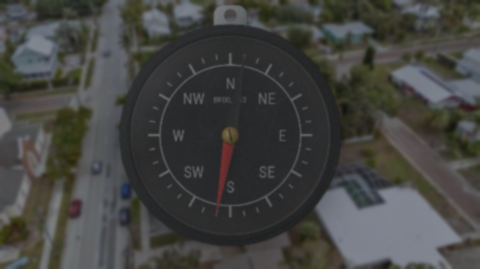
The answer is 190 °
